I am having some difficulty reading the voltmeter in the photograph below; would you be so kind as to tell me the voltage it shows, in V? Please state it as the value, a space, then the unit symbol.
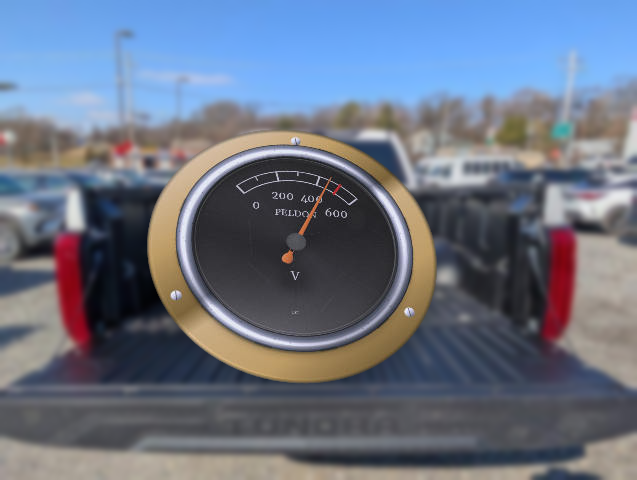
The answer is 450 V
